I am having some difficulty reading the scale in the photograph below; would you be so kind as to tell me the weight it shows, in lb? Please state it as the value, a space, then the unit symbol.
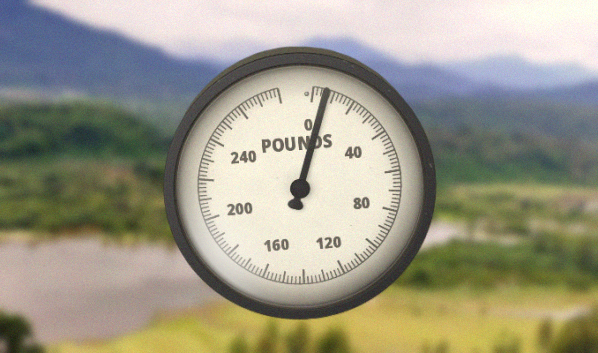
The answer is 6 lb
